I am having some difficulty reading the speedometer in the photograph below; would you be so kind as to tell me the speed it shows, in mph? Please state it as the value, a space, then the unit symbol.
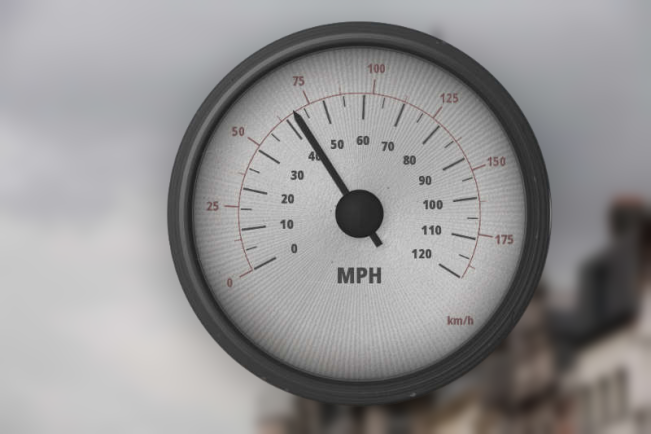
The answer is 42.5 mph
